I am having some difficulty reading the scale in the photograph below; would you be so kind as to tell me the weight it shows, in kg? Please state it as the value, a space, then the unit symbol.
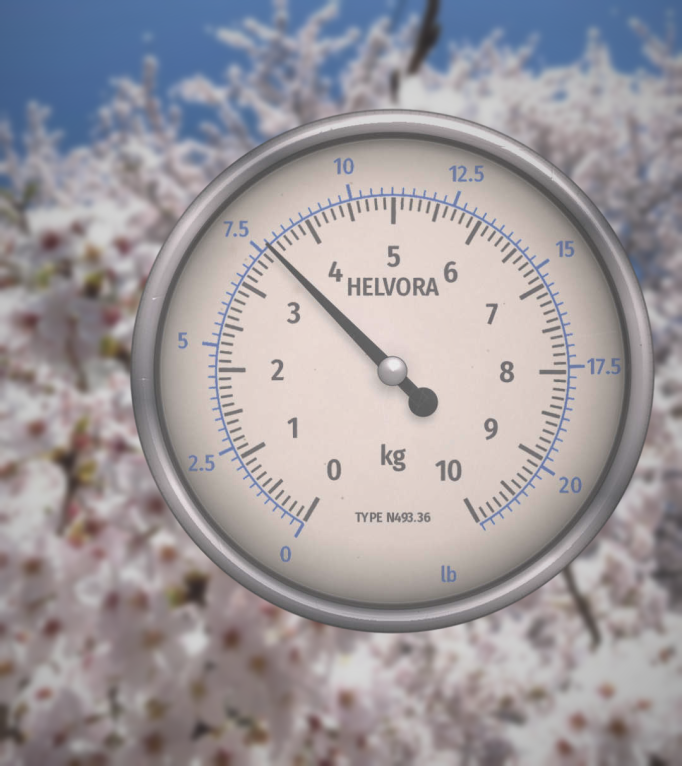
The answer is 3.5 kg
